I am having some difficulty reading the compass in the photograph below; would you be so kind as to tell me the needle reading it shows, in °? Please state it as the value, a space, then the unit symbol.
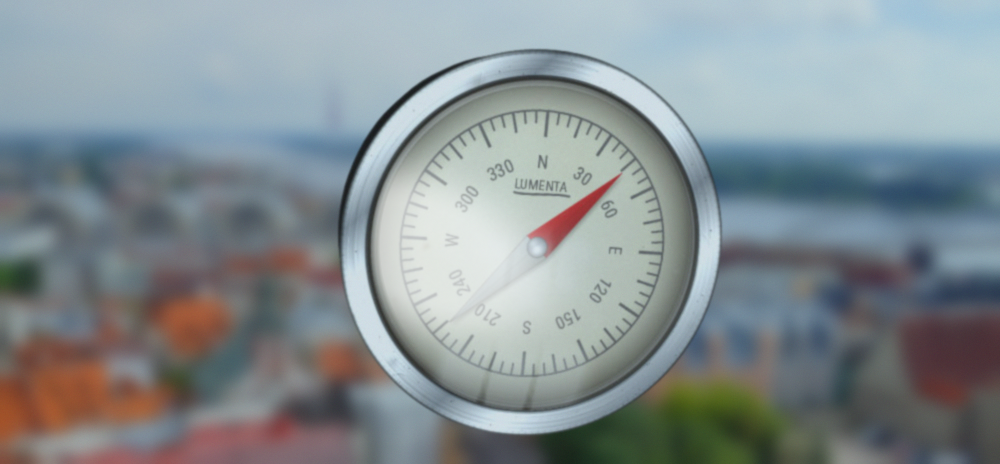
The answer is 45 °
